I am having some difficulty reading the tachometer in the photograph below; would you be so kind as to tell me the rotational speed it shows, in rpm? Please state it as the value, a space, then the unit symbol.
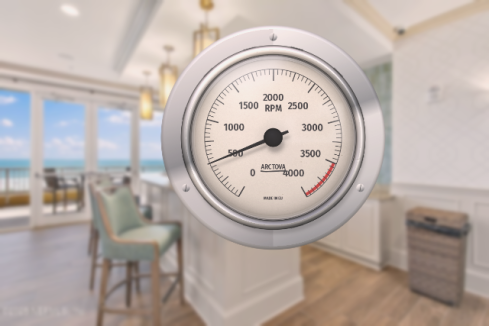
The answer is 500 rpm
